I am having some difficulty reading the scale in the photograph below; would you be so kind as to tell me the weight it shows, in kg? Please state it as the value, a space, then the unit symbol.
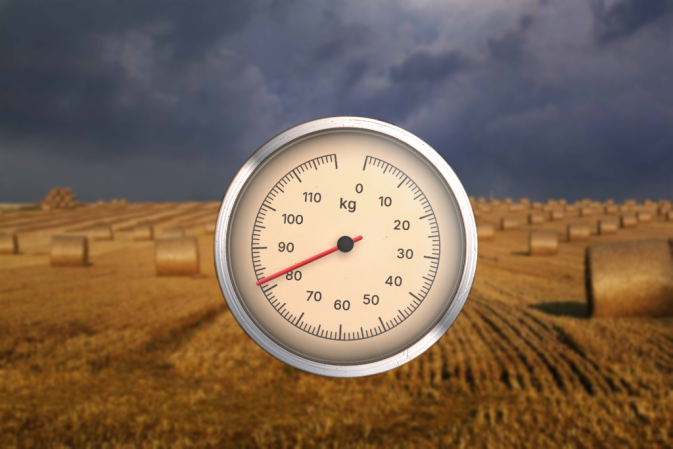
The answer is 82 kg
